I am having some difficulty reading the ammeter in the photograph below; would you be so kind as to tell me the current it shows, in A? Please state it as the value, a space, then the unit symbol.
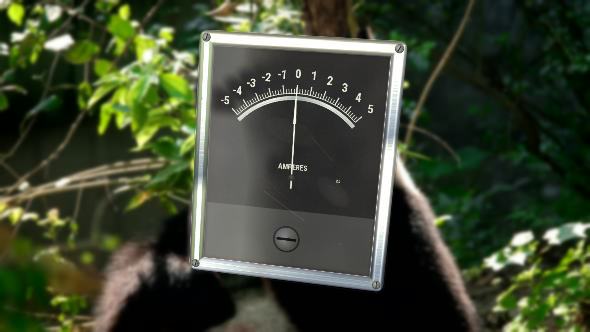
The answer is 0 A
